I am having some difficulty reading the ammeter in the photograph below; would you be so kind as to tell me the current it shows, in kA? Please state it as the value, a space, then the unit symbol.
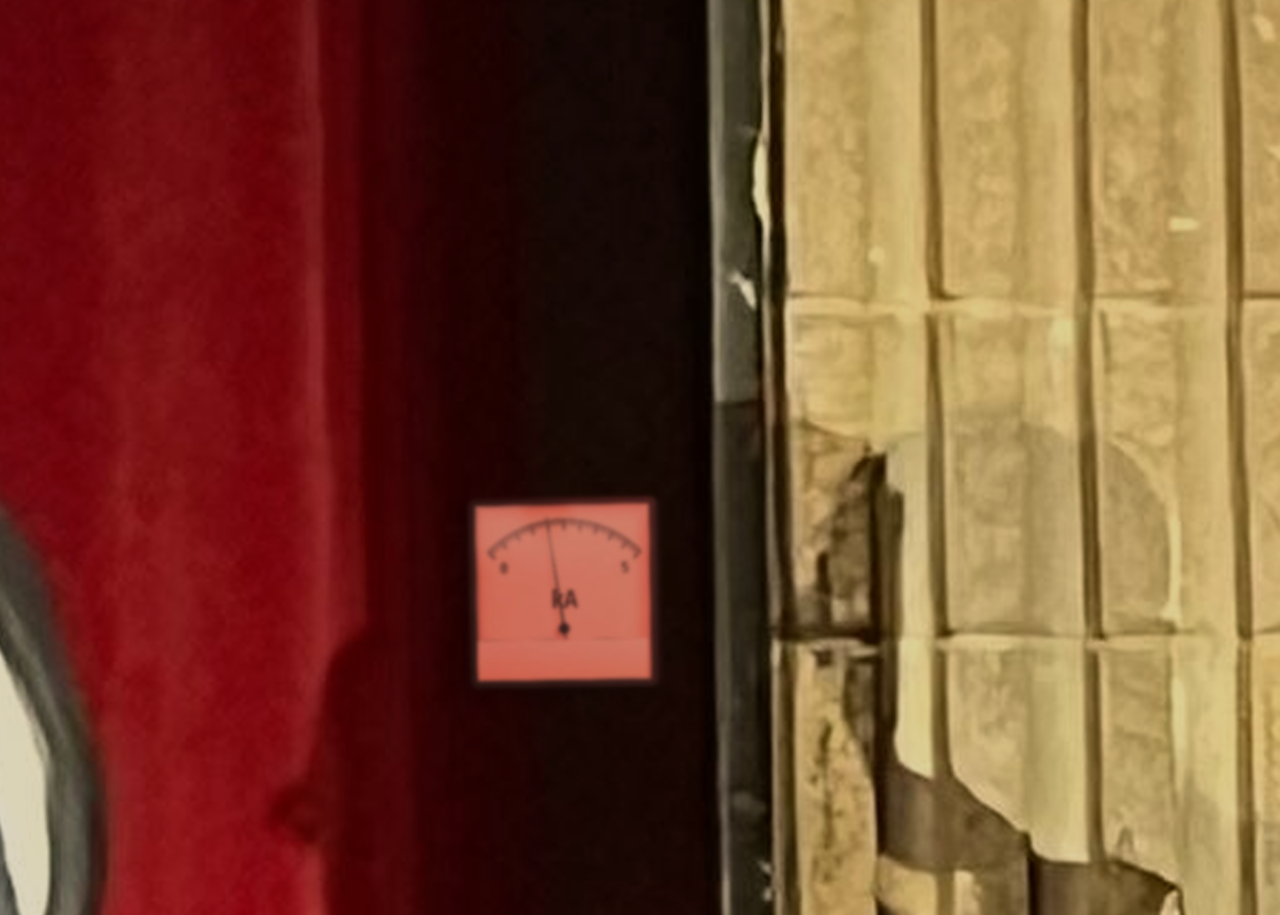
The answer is 2 kA
